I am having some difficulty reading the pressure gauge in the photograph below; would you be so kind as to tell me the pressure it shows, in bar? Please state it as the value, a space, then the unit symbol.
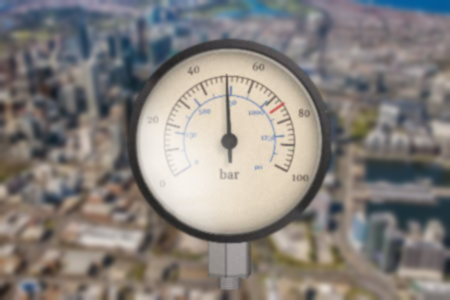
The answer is 50 bar
